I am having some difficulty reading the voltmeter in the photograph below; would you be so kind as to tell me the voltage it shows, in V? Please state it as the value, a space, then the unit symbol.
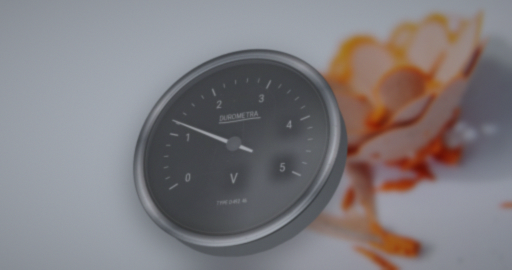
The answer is 1.2 V
